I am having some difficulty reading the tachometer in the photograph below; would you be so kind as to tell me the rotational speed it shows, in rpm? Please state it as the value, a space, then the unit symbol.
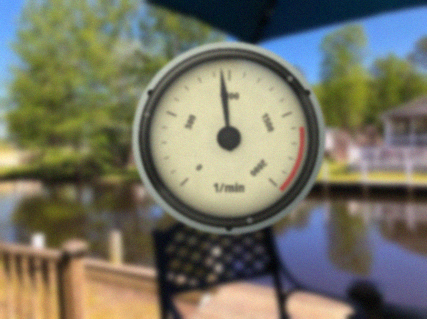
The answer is 950 rpm
